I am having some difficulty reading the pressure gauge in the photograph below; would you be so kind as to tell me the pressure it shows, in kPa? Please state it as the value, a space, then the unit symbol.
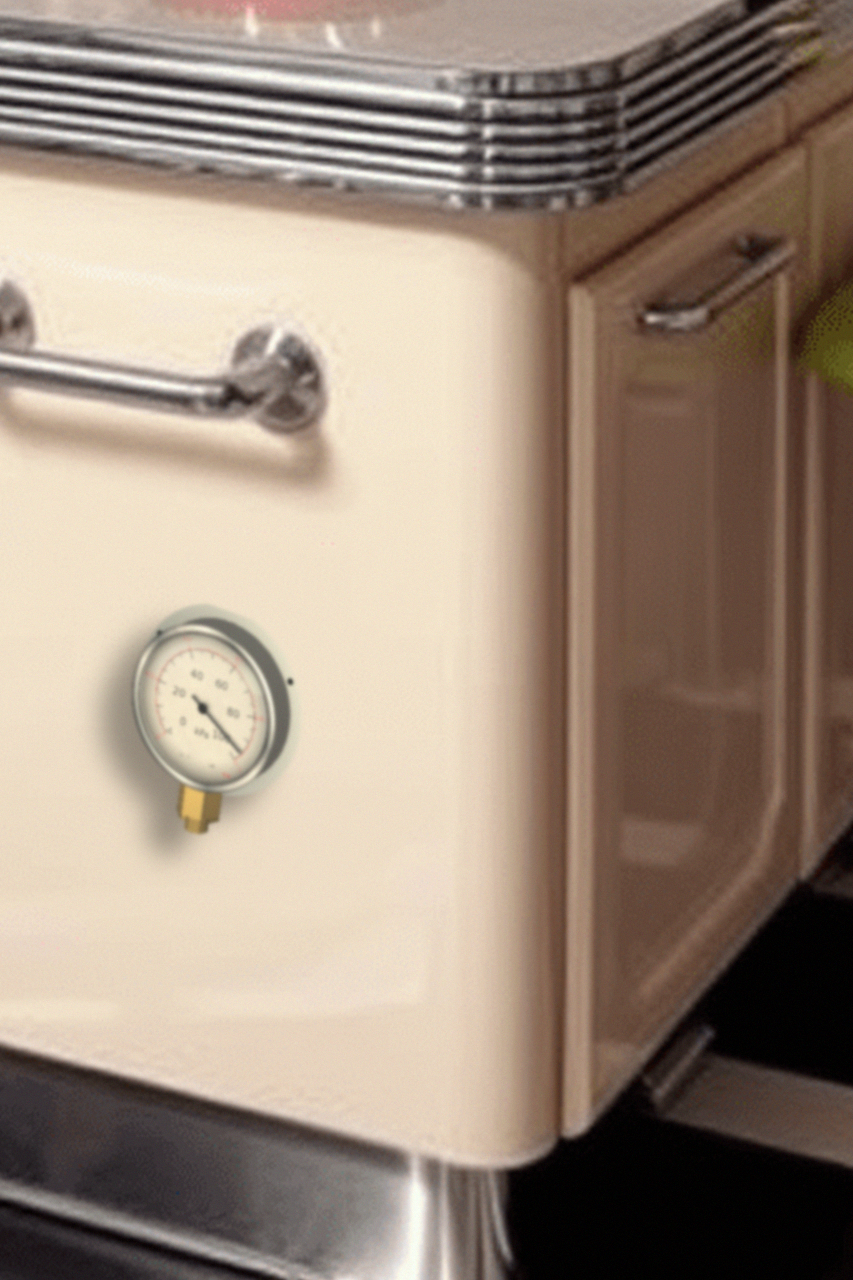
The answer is 95 kPa
